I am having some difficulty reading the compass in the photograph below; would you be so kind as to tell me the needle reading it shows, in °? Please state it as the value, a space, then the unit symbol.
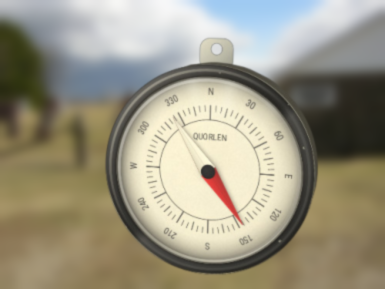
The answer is 145 °
